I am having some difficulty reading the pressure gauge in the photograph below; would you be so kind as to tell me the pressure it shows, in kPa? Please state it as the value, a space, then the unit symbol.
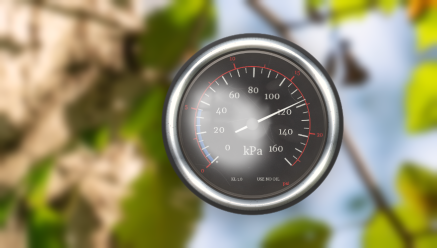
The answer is 117.5 kPa
